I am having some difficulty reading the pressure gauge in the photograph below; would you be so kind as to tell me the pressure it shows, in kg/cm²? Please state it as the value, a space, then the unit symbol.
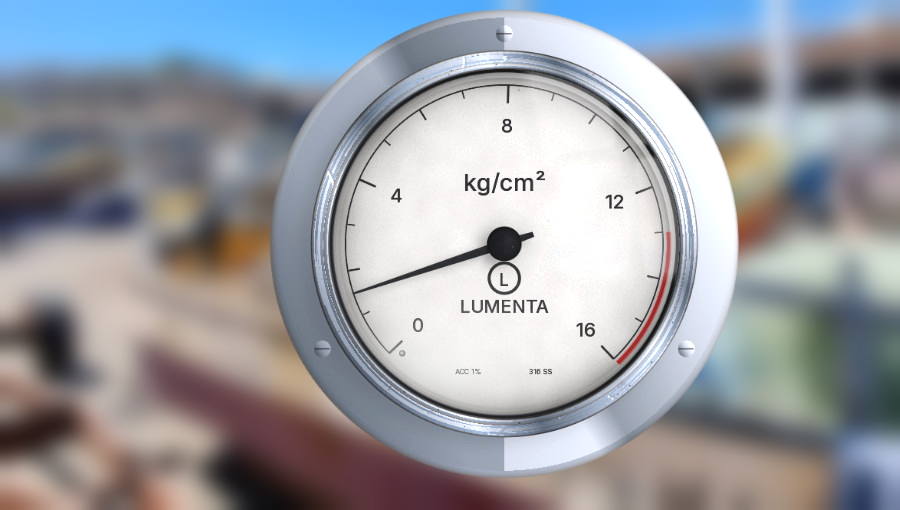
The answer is 1.5 kg/cm²
